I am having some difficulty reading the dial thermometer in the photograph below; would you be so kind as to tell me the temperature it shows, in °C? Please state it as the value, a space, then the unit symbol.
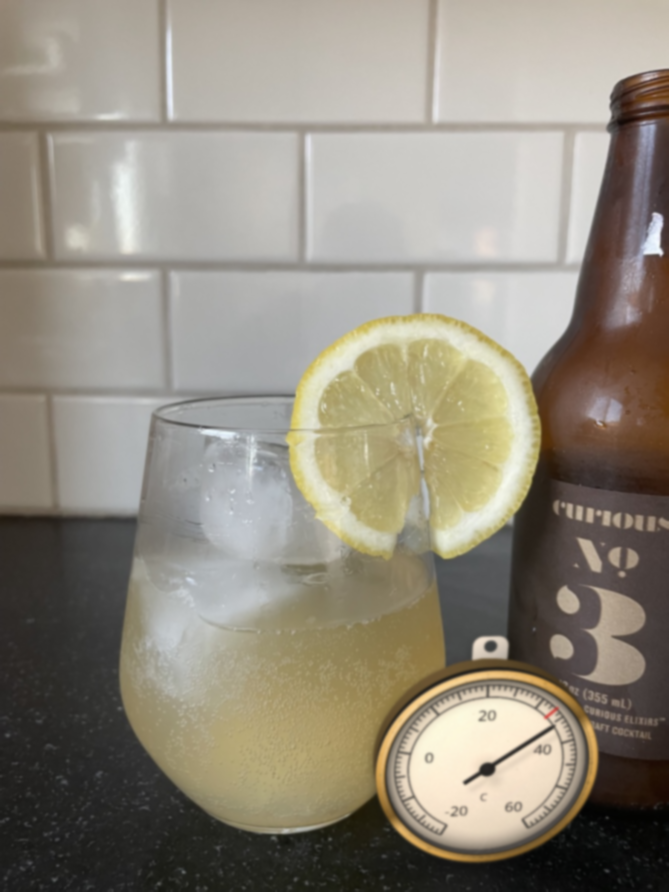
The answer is 35 °C
